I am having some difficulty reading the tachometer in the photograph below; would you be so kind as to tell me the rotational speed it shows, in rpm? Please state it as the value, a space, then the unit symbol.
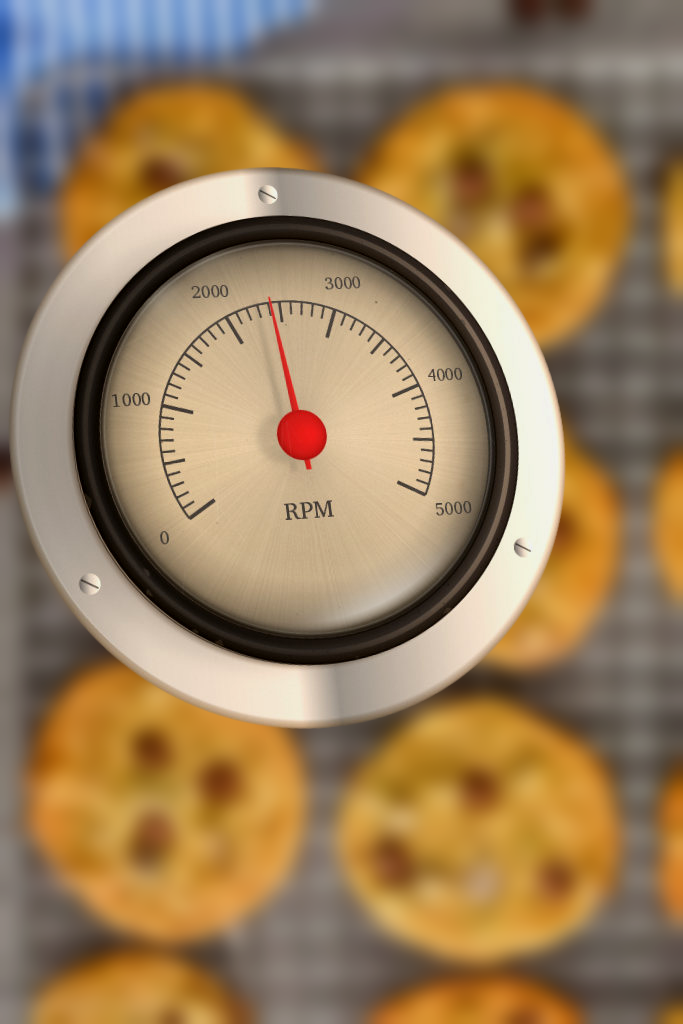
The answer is 2400 rpm
